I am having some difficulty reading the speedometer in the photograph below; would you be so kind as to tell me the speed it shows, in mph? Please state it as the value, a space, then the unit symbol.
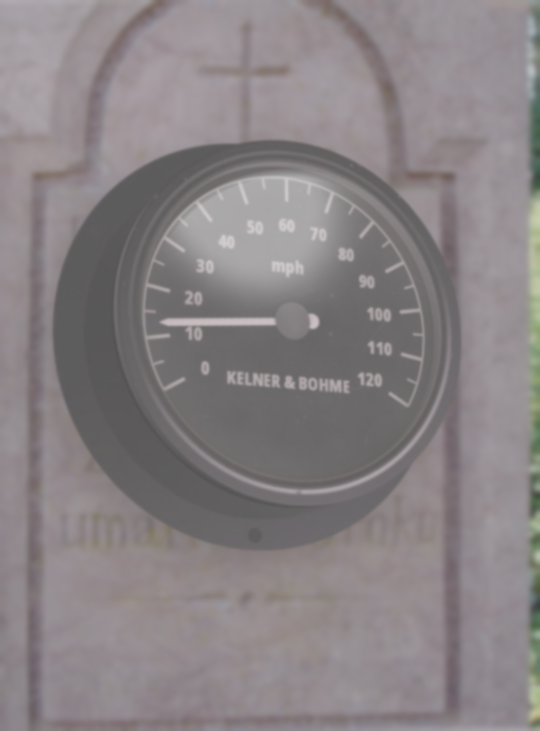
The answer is 12.5 mph
